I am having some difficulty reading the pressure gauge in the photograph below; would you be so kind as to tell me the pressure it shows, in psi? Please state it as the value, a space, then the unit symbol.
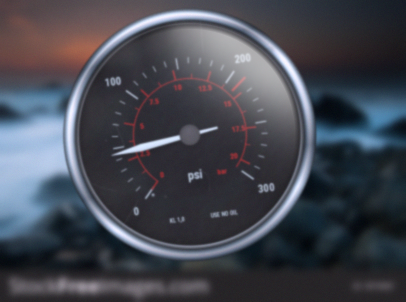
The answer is 45 psi
